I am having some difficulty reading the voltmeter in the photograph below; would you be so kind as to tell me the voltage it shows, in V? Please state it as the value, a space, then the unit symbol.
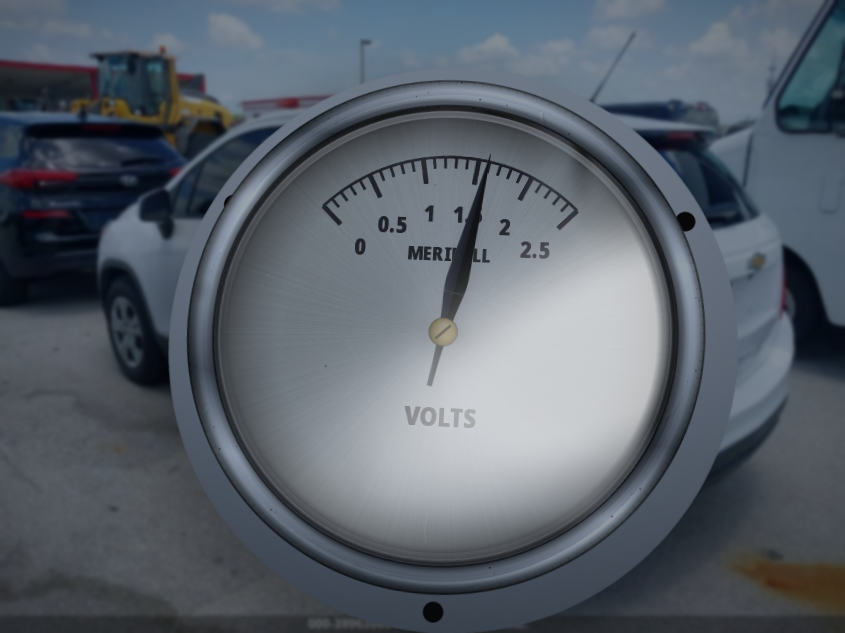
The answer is 1.6 V
